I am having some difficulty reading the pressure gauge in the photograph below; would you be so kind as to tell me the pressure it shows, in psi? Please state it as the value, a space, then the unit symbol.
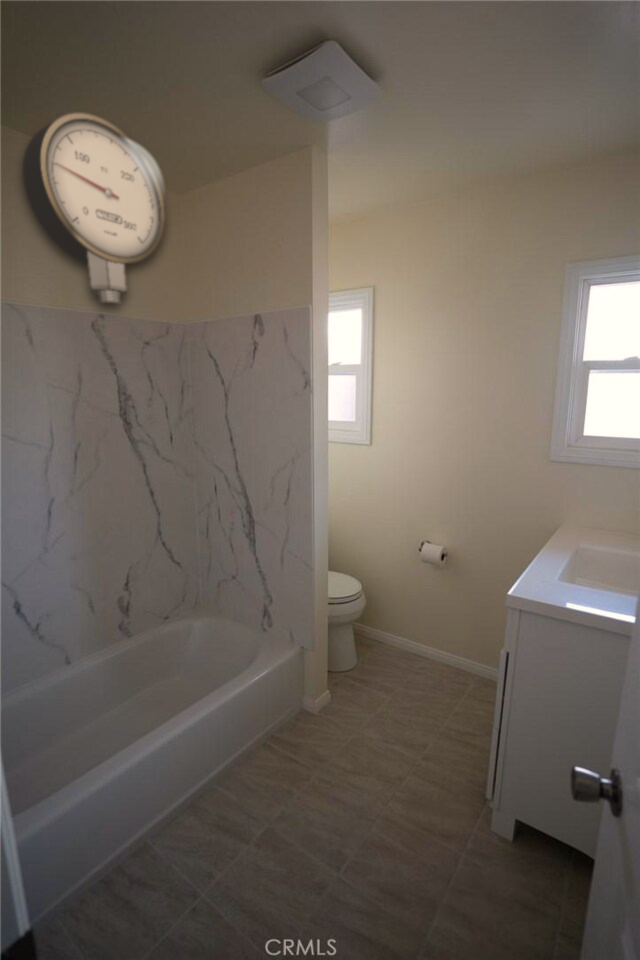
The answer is 60 psi
